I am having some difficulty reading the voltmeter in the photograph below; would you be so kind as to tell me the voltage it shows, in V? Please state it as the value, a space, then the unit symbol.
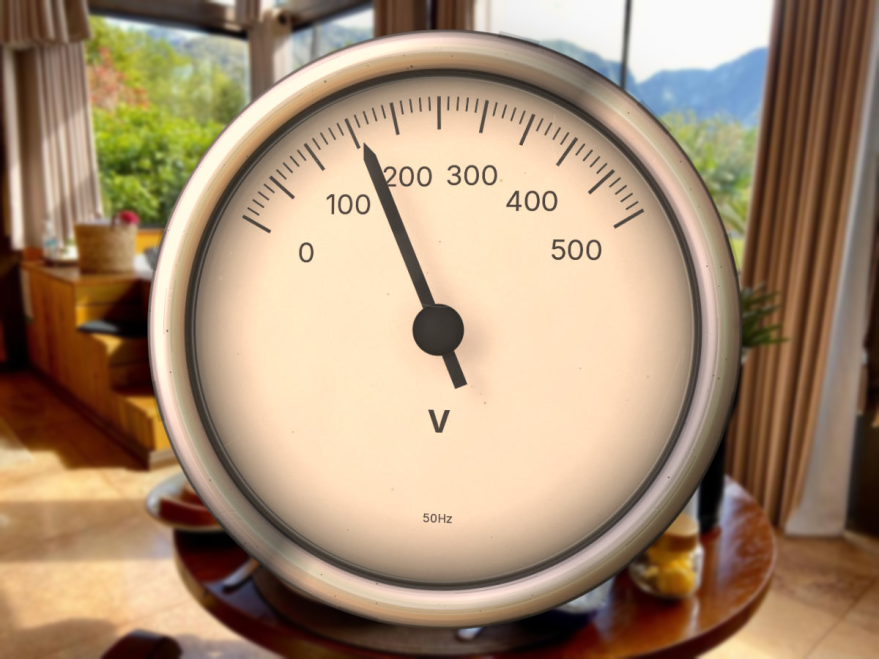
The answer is 160 V
